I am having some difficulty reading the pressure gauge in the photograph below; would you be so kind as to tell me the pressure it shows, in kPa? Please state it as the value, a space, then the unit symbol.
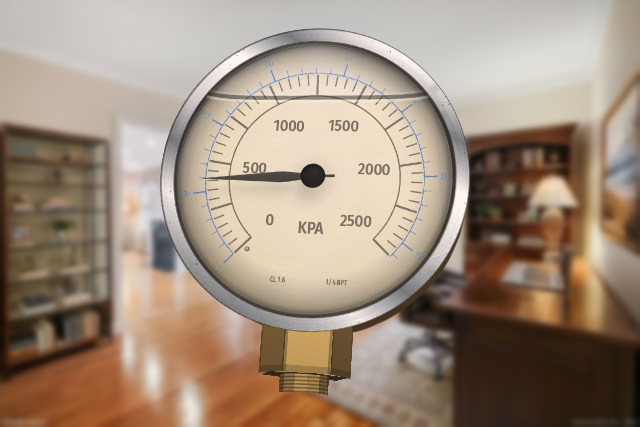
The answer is 400 kPa
